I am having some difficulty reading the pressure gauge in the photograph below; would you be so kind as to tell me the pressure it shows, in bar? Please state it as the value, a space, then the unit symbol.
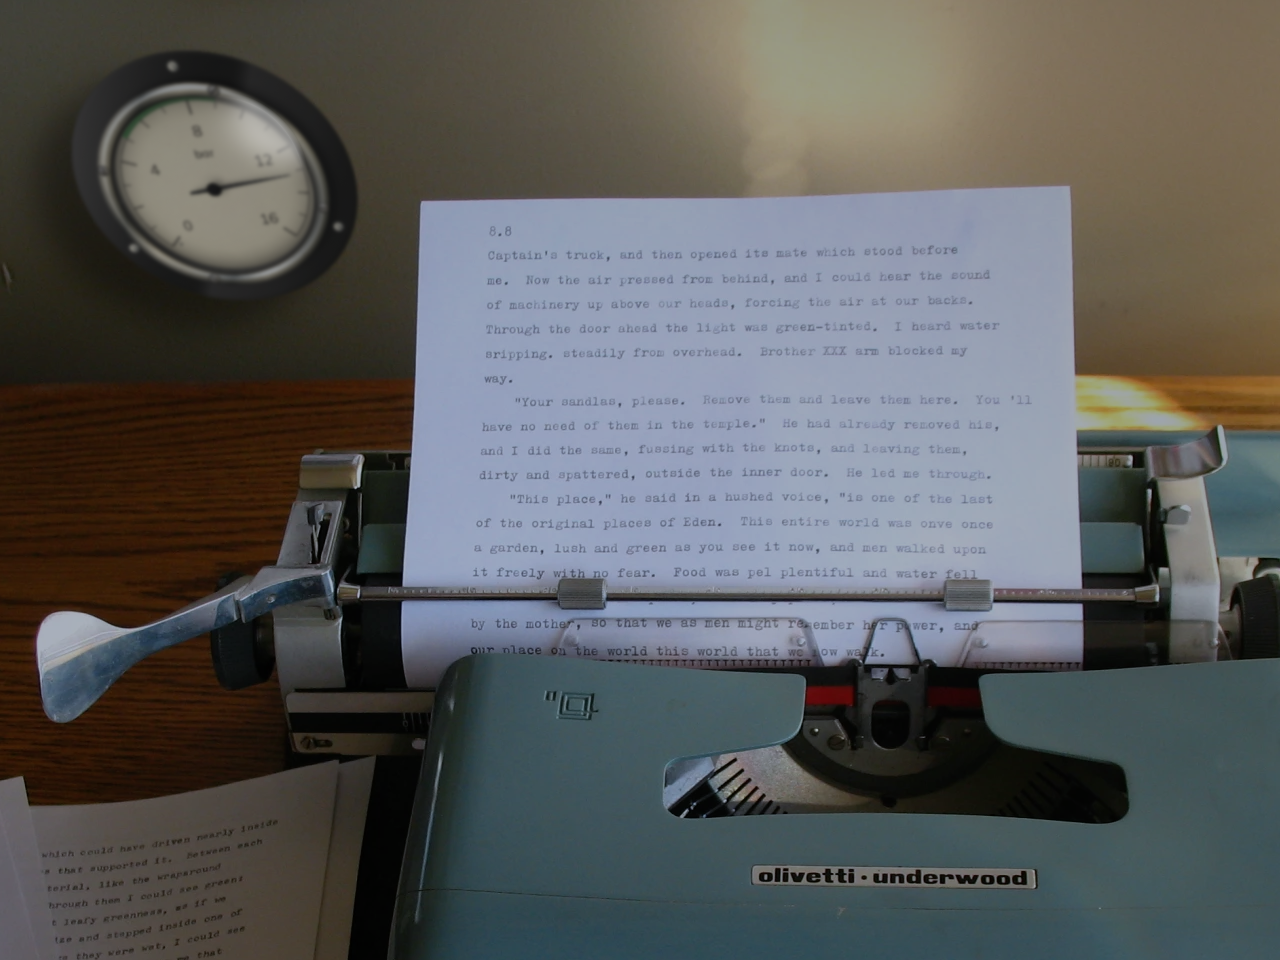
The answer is 13 bar
